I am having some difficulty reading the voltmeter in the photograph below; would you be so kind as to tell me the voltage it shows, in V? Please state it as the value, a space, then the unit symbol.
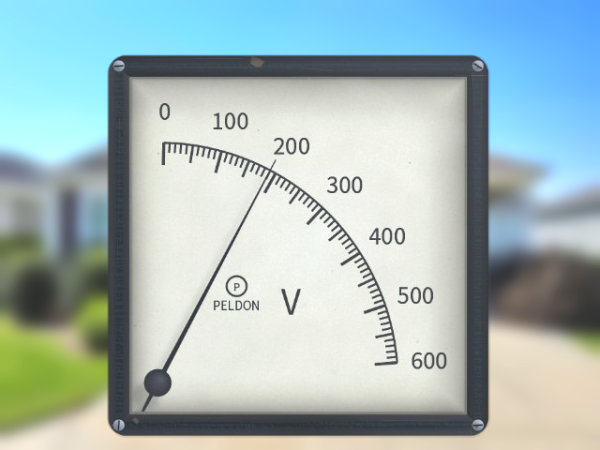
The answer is 190 V
